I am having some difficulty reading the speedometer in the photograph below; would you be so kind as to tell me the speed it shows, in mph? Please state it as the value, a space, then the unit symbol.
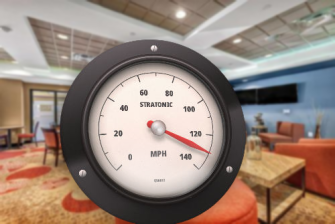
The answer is 130 mph
